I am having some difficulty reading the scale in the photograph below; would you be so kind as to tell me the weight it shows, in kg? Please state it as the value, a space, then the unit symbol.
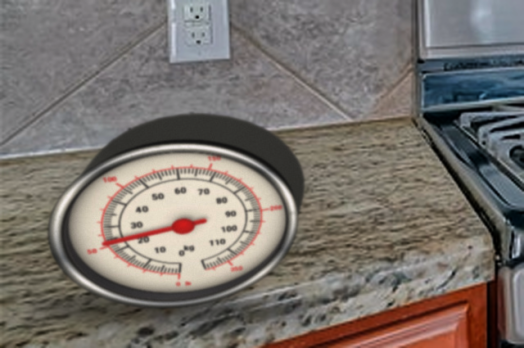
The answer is 25 kg
